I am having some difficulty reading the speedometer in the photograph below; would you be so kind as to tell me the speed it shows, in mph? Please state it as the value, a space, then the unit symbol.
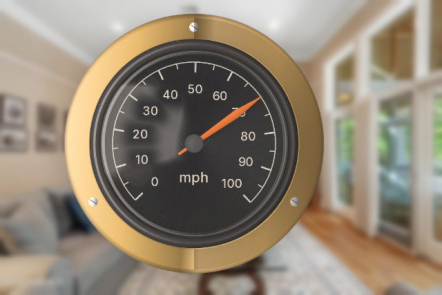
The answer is 70 mph
